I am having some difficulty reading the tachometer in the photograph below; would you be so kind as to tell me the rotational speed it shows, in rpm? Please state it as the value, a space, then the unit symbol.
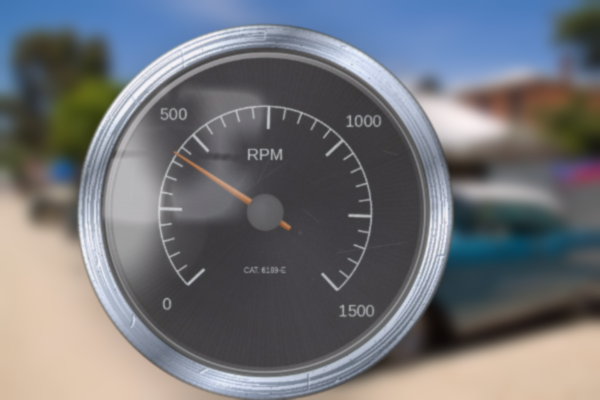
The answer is 425 rpm
